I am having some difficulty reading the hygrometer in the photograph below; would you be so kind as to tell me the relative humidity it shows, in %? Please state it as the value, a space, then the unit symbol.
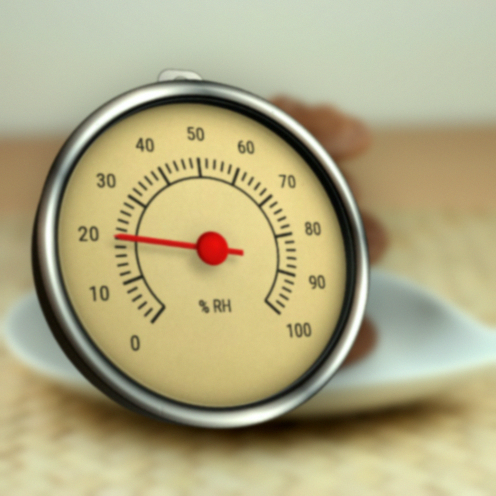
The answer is 20 %
